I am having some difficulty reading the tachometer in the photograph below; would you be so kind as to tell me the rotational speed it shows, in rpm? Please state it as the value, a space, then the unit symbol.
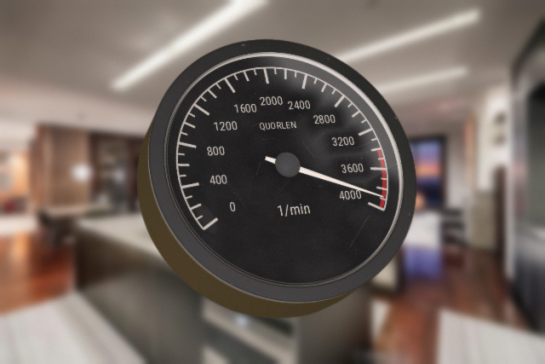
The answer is 3900 rpm
